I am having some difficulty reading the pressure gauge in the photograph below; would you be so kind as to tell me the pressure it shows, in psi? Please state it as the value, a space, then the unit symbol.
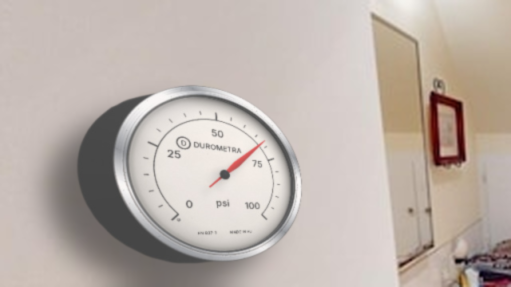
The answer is 67.5 psi
